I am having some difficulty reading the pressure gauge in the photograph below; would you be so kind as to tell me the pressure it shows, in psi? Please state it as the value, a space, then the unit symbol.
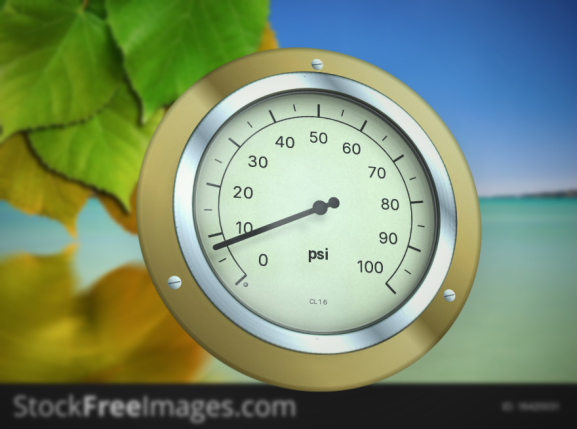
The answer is 7.5 psi
